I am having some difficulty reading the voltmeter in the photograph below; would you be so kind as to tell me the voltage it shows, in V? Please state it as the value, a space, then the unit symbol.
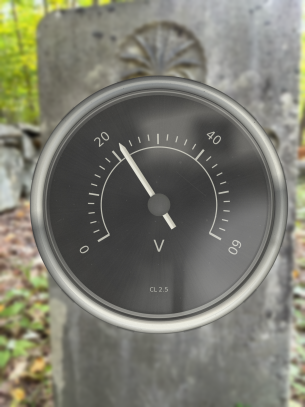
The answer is 22 V
